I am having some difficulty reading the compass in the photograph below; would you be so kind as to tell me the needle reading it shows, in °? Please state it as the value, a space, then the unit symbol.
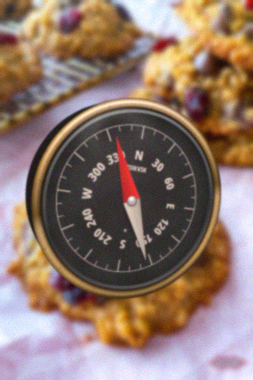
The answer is 335 °
